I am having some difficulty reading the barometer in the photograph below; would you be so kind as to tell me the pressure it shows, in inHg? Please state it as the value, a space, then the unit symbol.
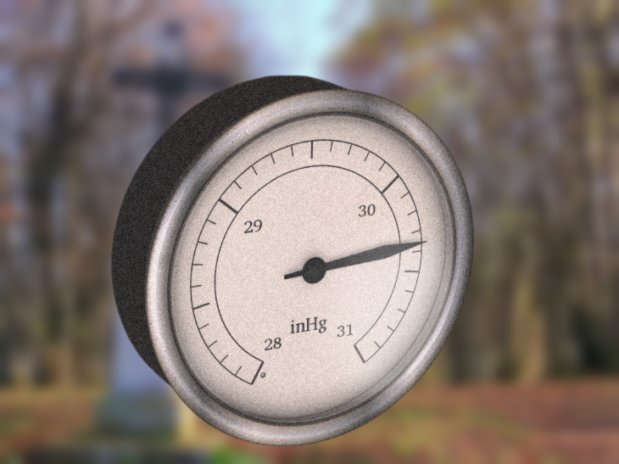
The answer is 30.35 inHg
